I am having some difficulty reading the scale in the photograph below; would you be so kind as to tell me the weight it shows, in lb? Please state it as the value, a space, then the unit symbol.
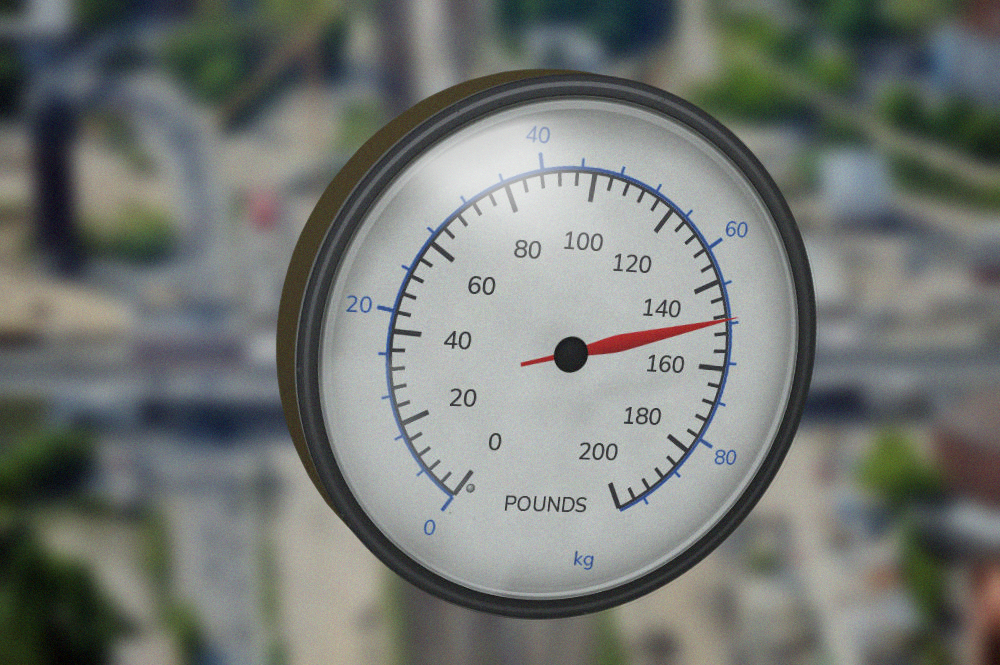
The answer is 148 lb
